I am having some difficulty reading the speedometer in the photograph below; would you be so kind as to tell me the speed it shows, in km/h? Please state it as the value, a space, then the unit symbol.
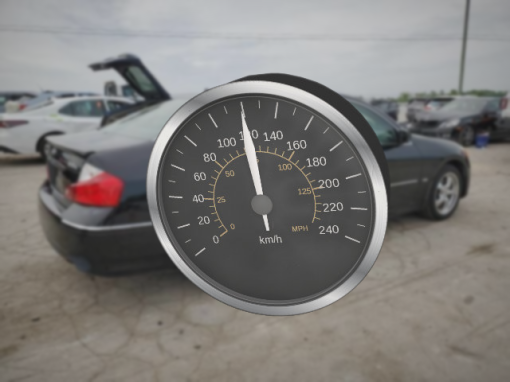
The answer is 120 km/h
